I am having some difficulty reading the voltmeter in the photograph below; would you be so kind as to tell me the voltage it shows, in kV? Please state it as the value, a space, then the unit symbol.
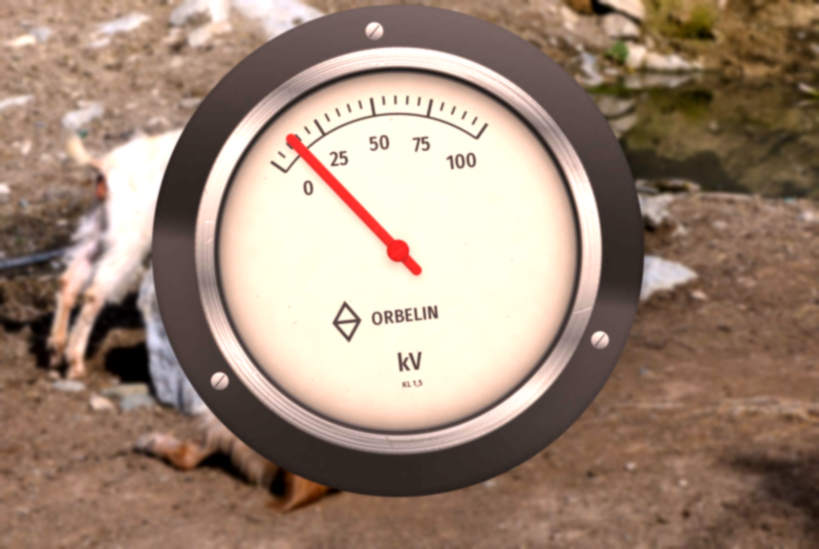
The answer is 12.5 kV
